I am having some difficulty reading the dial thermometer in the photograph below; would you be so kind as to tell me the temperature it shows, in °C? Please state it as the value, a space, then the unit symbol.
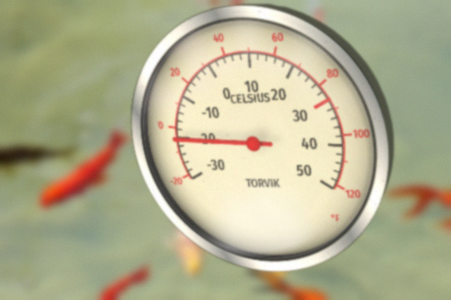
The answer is -20 °C
